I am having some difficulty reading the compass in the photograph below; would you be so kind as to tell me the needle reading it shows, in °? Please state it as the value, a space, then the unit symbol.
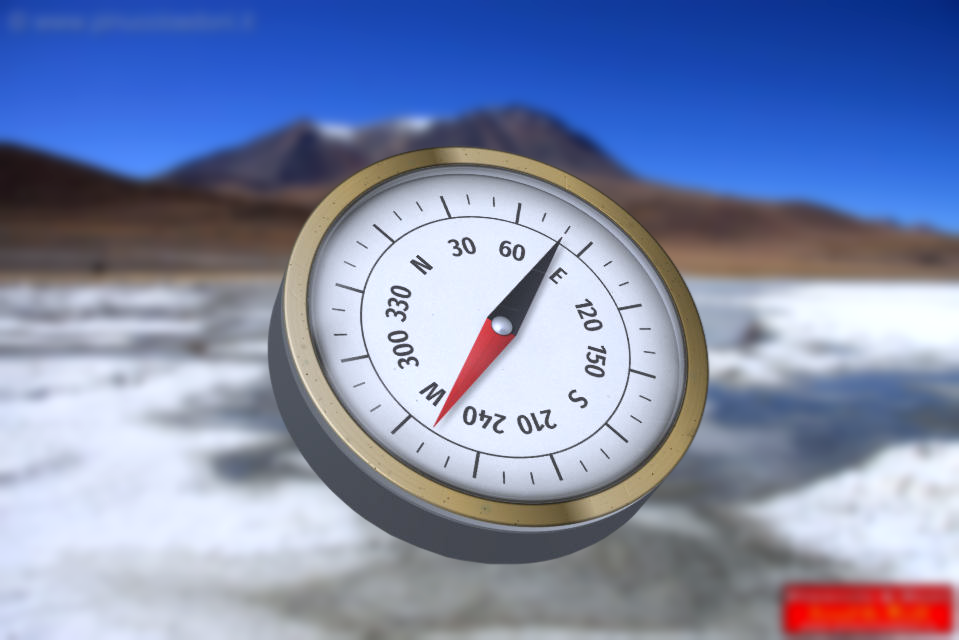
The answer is 260 °
